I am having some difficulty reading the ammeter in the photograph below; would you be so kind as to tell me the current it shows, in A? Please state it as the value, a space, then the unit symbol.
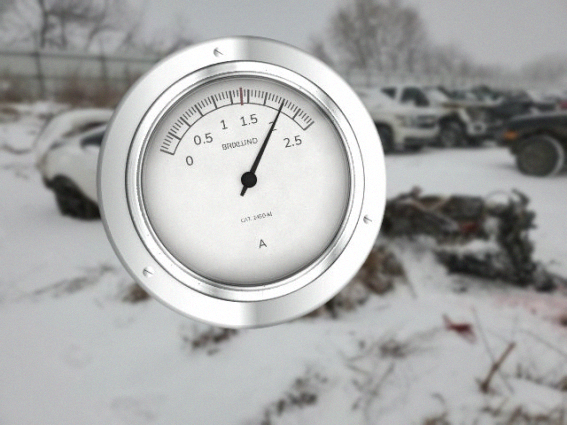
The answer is 2 A
